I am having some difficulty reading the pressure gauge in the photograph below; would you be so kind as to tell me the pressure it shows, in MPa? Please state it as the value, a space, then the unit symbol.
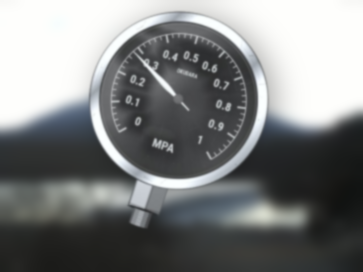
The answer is 0.28 MPa
